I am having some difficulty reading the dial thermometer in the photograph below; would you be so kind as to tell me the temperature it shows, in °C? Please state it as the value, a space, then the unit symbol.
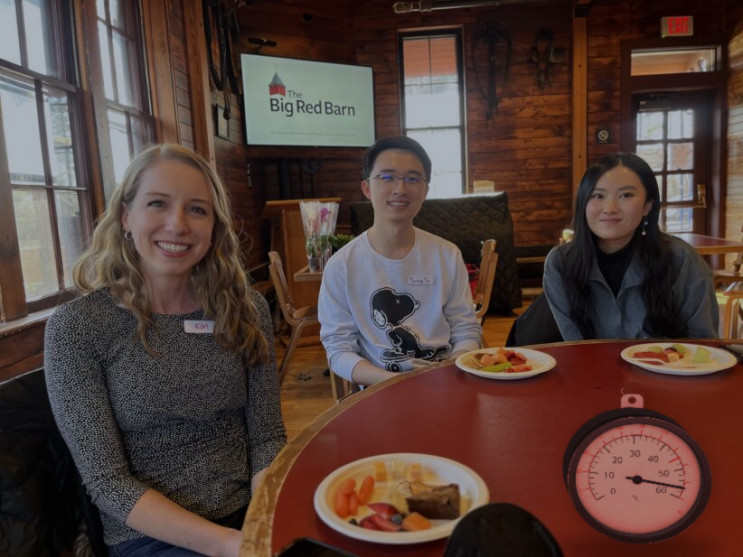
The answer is 56 °C
